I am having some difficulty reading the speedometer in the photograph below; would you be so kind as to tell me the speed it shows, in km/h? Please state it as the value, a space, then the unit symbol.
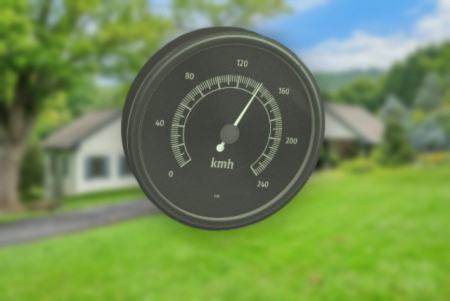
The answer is 140 km/h
